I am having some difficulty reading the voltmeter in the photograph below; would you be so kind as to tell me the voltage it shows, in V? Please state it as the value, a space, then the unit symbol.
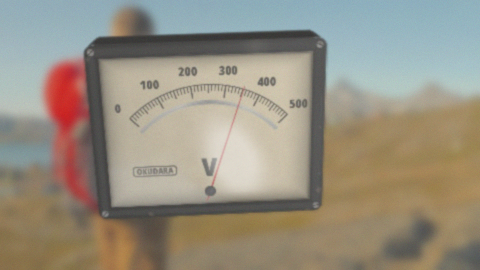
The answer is 350 V
